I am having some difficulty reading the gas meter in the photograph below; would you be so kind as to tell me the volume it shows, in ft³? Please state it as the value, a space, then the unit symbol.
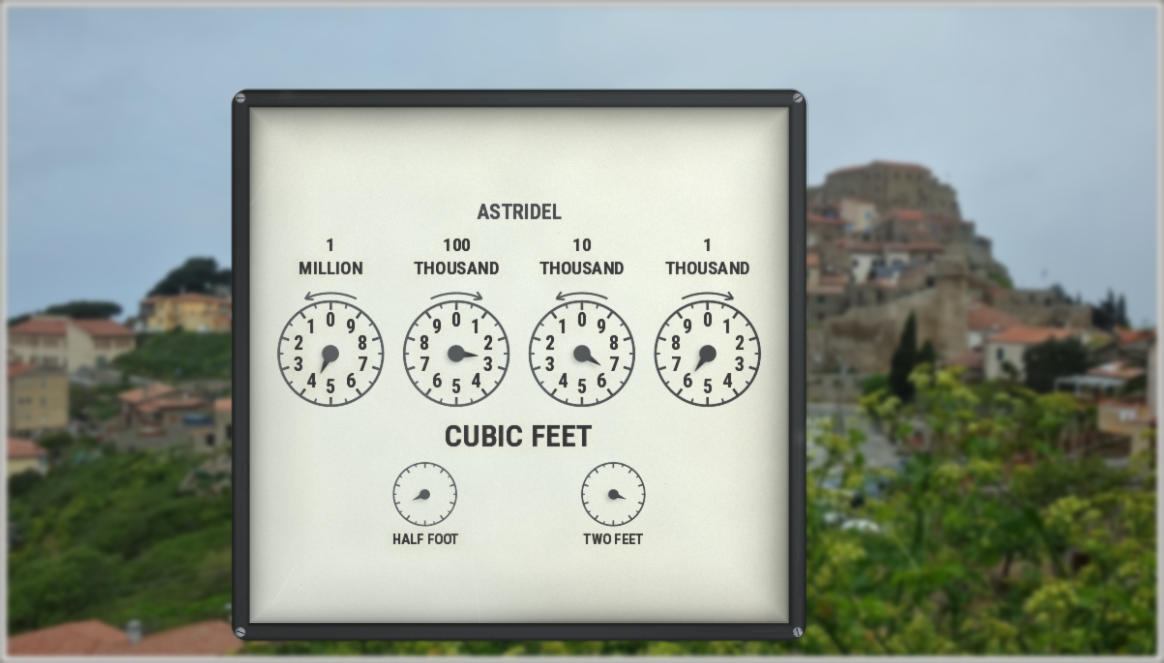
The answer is 426600 ft³
